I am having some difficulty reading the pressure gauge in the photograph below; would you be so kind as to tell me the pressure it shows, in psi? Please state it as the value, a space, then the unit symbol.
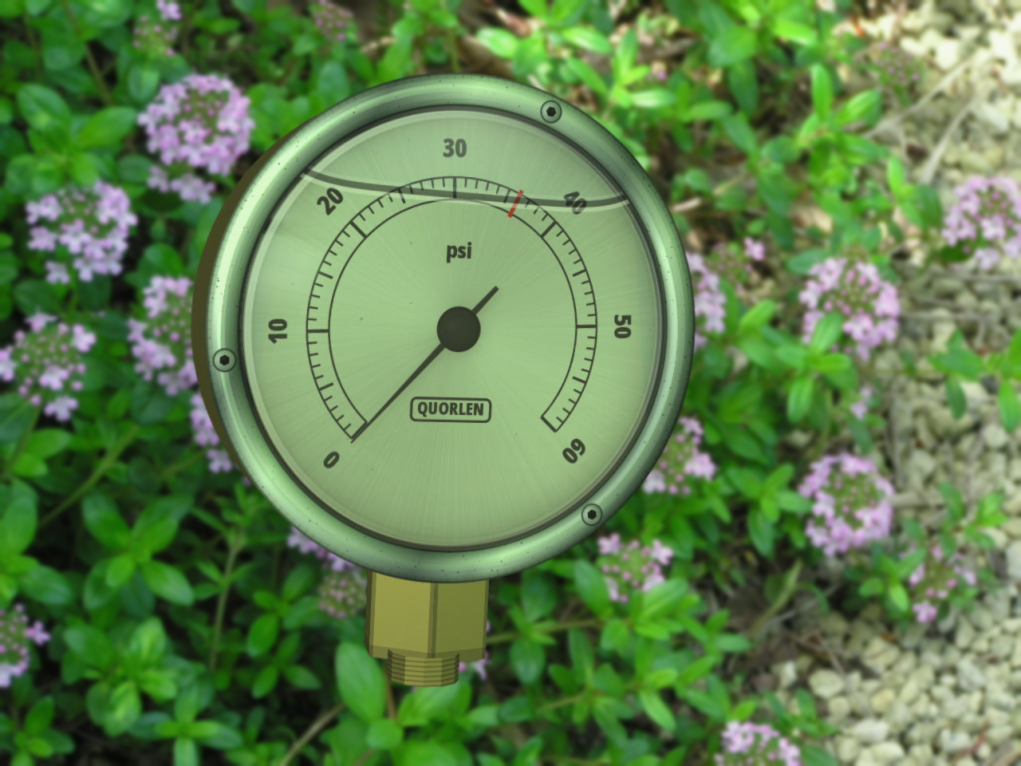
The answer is 0 psi
